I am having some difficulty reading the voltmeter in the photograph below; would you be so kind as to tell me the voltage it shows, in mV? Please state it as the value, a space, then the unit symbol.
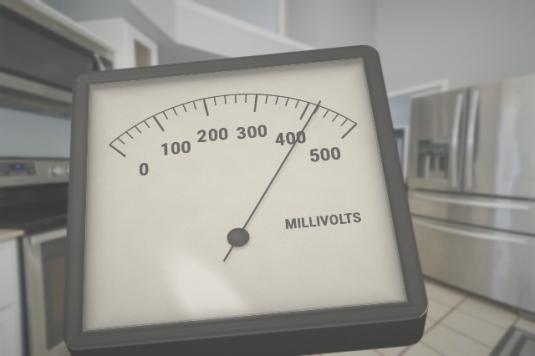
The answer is 420 mV
